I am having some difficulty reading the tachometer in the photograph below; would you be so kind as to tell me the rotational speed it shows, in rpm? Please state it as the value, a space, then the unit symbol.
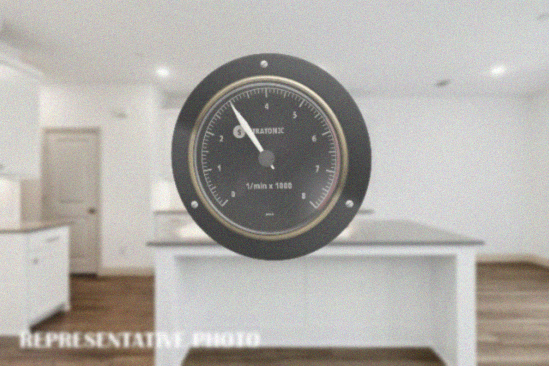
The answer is 3000 rpm
